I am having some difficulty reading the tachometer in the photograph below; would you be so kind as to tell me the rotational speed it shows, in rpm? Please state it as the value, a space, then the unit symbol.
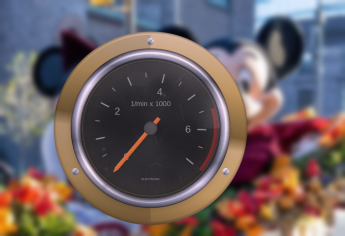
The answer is 0 rpm
